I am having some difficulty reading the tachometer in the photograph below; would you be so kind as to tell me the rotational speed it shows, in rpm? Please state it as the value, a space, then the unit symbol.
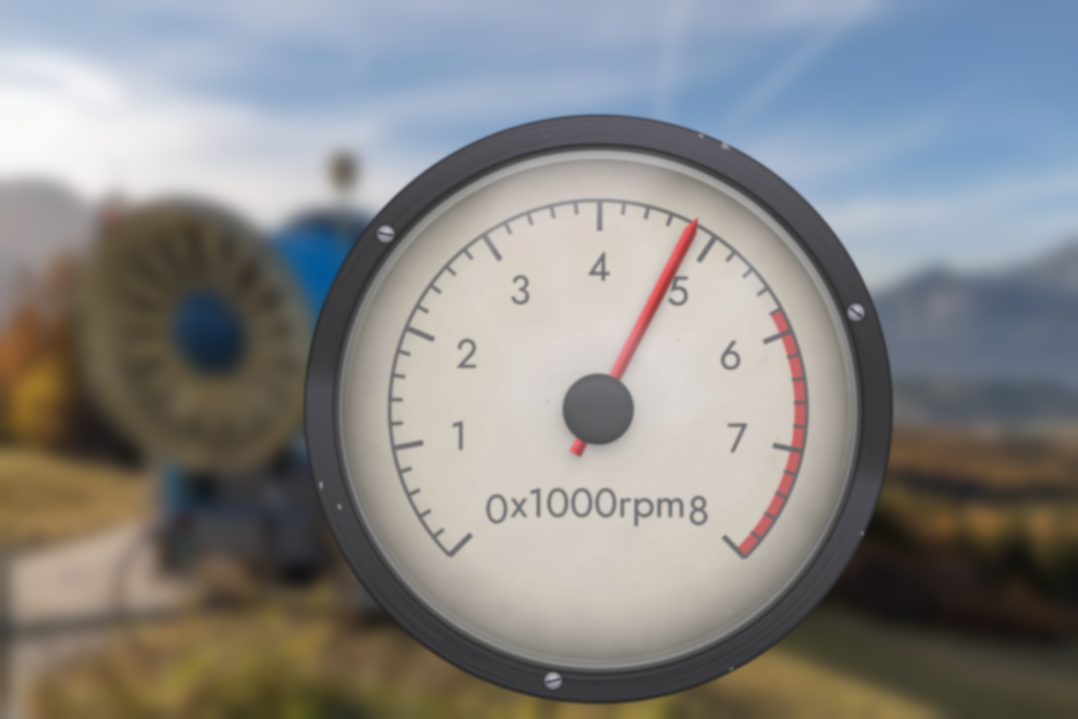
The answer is 4800 rpm
